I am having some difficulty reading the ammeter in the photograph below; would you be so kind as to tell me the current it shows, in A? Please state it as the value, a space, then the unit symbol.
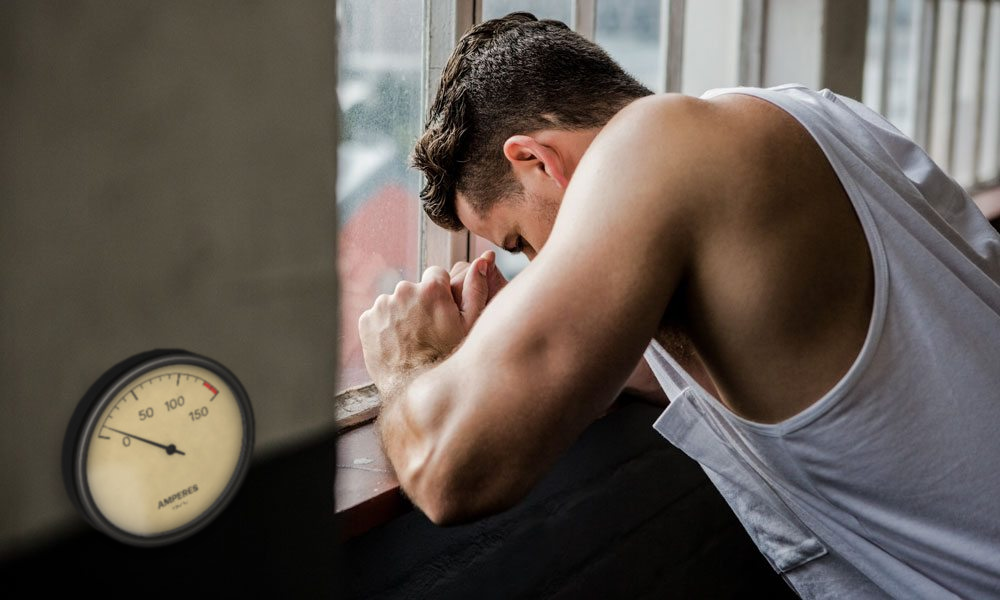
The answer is 10 A
